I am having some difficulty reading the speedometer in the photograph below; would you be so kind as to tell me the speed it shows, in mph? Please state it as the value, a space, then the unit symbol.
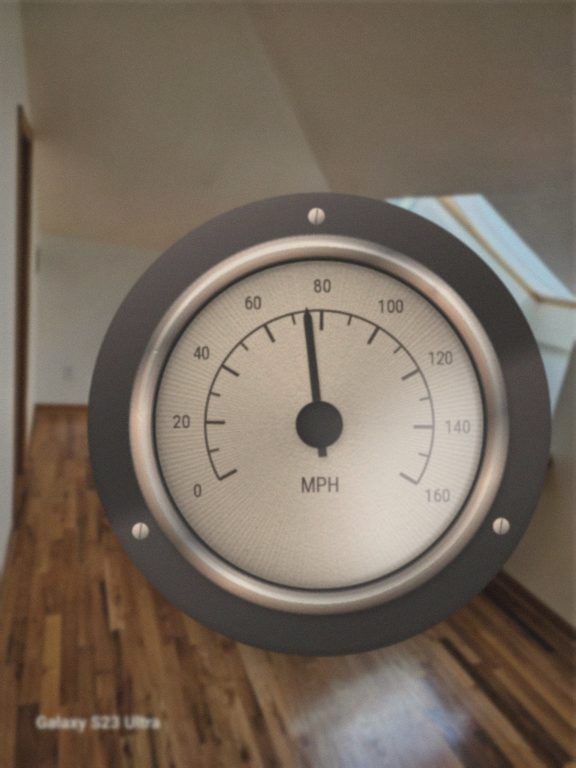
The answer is 75 mph
